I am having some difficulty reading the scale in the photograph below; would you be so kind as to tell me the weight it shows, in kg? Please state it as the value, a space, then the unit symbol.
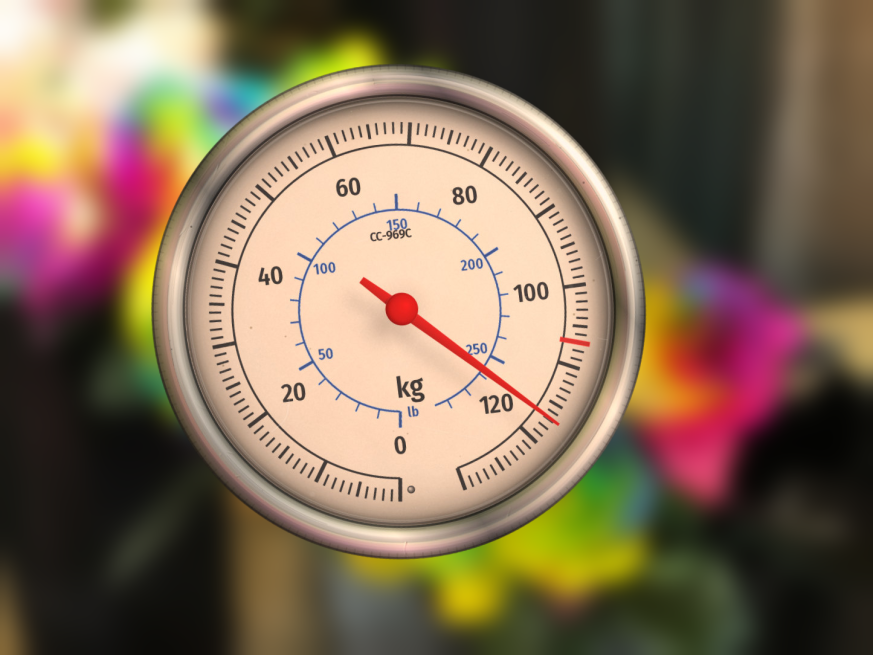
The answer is 117 kg
